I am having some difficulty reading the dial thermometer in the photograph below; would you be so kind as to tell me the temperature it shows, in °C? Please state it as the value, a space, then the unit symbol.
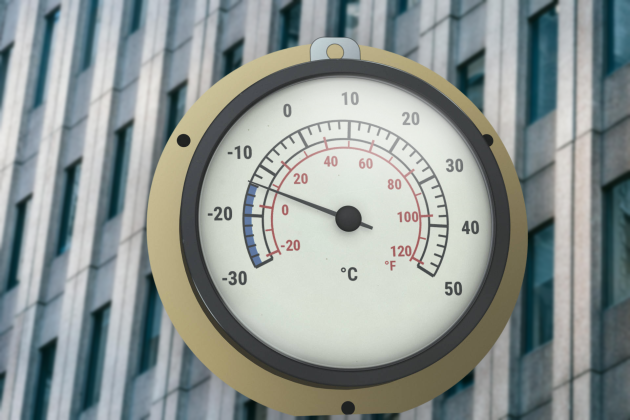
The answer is -14 °C
